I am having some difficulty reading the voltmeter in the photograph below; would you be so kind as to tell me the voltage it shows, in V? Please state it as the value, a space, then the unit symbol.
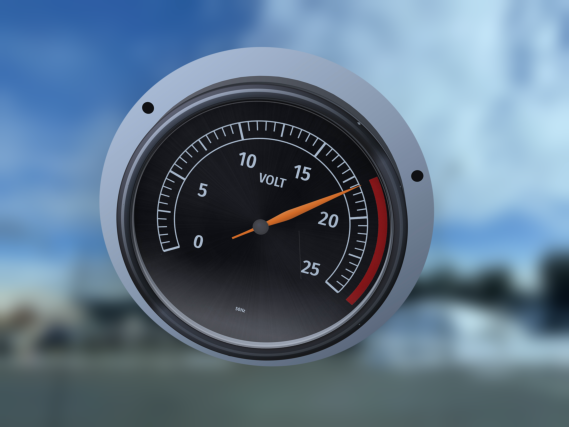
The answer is 18 V
